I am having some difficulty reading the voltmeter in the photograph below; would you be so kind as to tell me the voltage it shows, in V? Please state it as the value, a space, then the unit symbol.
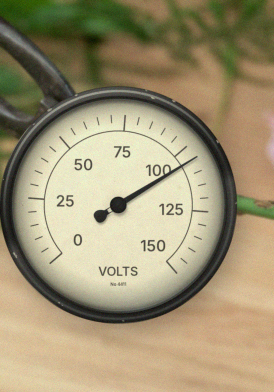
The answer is 105 V
